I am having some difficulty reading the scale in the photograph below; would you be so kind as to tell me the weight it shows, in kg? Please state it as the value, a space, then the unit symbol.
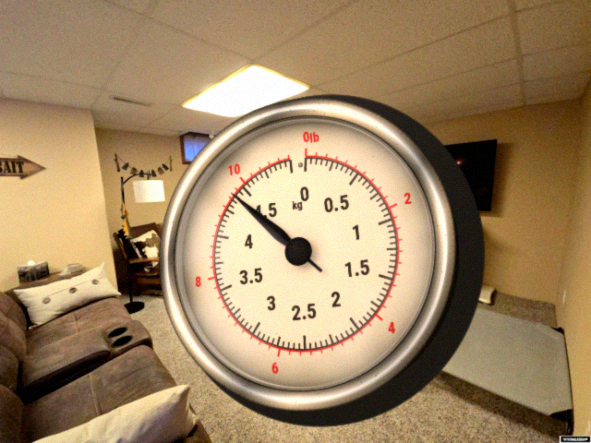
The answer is 4.4 kg
